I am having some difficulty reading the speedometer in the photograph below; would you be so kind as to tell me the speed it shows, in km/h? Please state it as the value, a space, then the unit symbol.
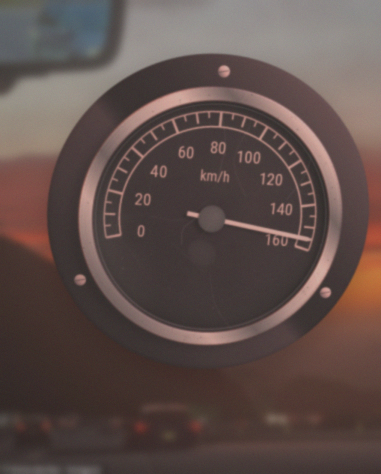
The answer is 155 km/h
